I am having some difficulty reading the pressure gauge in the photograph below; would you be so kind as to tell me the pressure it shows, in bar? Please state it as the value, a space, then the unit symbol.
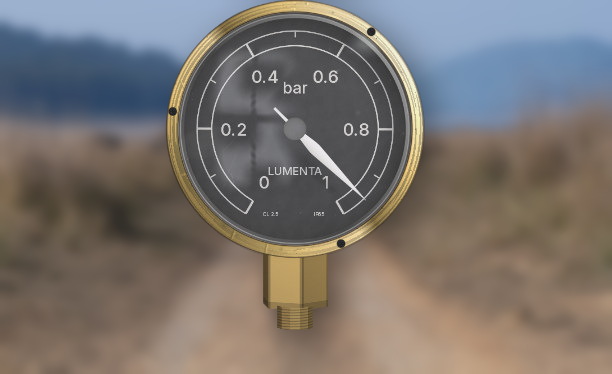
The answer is 0.95 bar
